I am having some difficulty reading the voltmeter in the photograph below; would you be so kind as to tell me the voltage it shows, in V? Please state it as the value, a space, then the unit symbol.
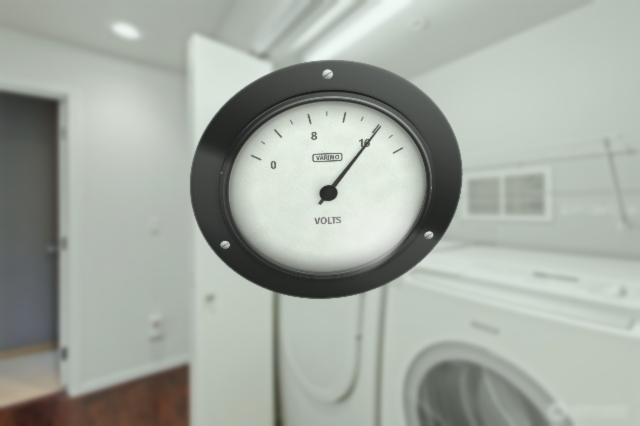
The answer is 16 V
